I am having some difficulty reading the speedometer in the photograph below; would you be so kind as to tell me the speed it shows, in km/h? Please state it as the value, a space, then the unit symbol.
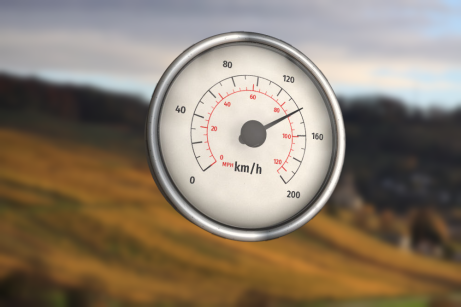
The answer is 140 km/h
